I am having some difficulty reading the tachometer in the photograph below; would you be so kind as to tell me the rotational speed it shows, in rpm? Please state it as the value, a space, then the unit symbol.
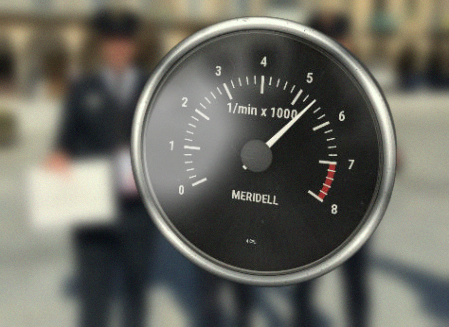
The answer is 5400 rpm
